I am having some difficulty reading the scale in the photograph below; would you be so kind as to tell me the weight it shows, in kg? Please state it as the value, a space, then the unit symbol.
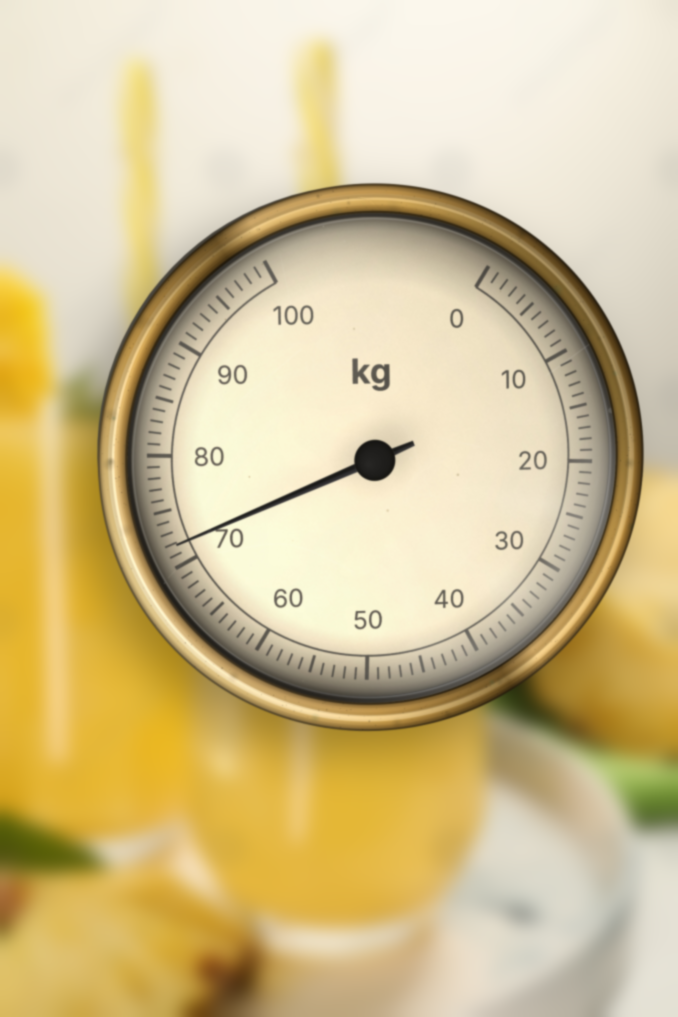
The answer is 72 kg
